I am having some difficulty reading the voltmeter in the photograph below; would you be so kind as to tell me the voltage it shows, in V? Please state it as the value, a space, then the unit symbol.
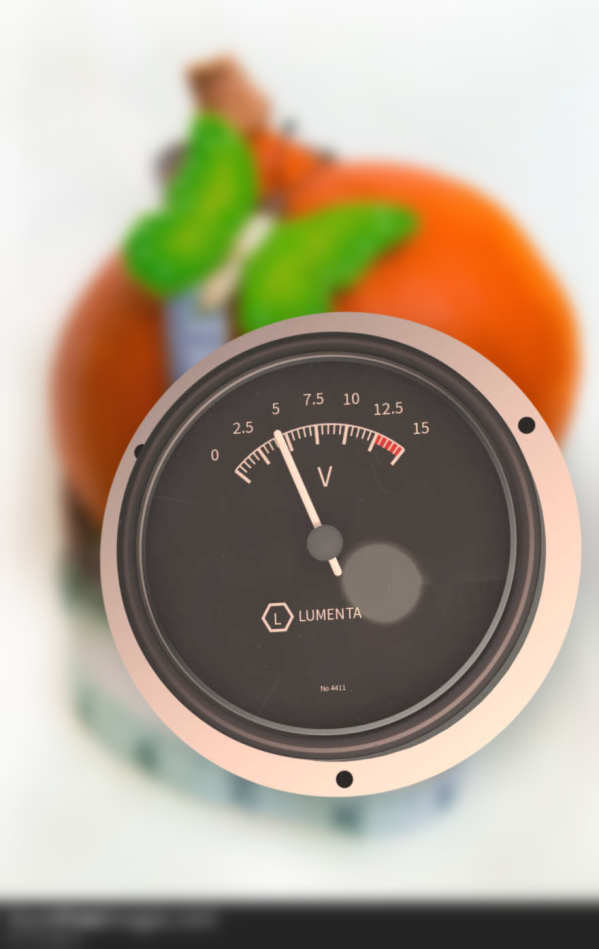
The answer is 4.5 V
